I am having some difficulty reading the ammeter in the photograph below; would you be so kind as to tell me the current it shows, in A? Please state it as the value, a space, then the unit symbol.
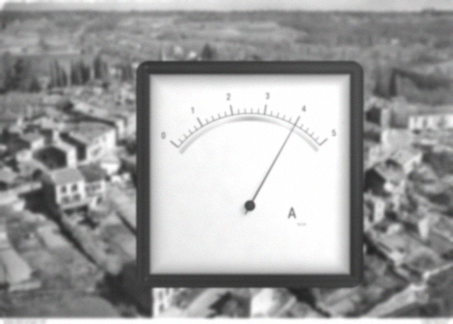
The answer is 4 A
